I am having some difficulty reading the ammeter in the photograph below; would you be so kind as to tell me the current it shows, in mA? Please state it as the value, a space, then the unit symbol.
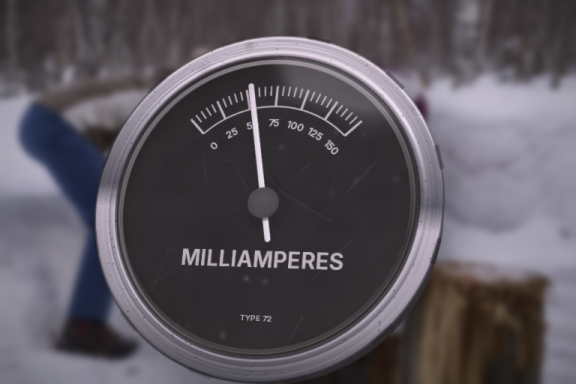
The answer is 55 mA
